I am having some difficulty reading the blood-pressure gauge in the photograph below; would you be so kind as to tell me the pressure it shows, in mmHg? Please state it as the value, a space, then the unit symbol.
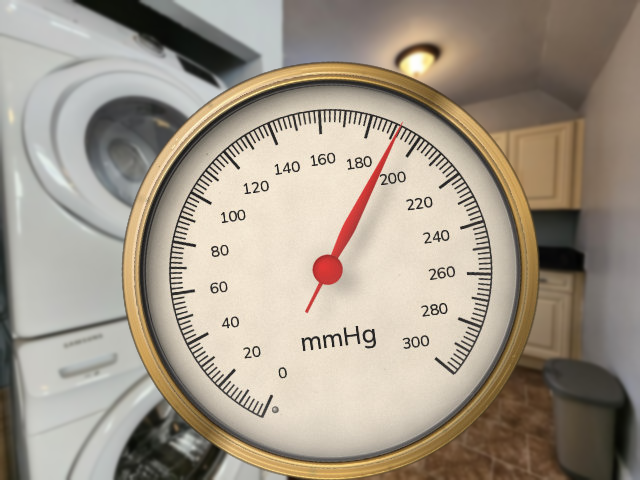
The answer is 192 mmHg
